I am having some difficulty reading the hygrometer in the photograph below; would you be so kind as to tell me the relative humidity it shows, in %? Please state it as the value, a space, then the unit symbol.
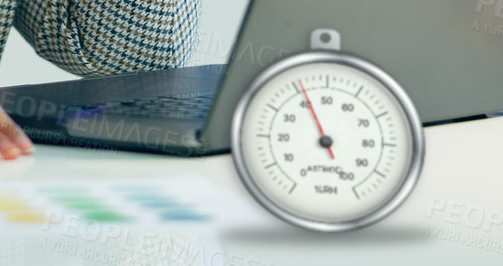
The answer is 42 %
